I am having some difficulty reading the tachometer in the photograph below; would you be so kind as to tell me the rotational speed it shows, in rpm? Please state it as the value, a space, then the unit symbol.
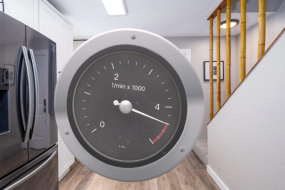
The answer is 4400 rpm
